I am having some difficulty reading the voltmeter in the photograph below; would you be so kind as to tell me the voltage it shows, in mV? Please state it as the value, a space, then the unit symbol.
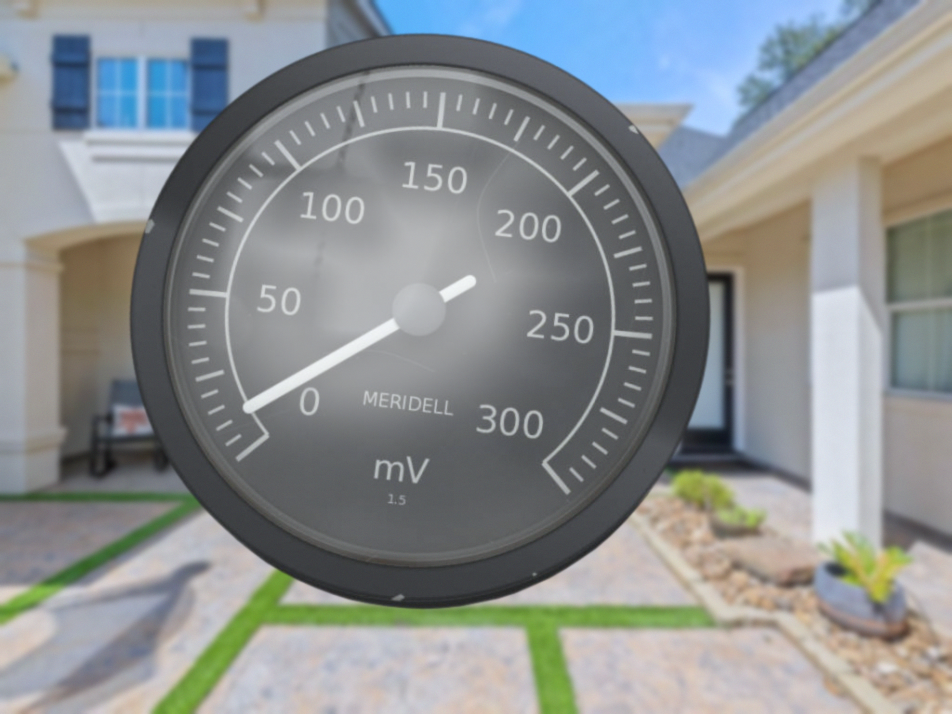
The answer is 10 mV
